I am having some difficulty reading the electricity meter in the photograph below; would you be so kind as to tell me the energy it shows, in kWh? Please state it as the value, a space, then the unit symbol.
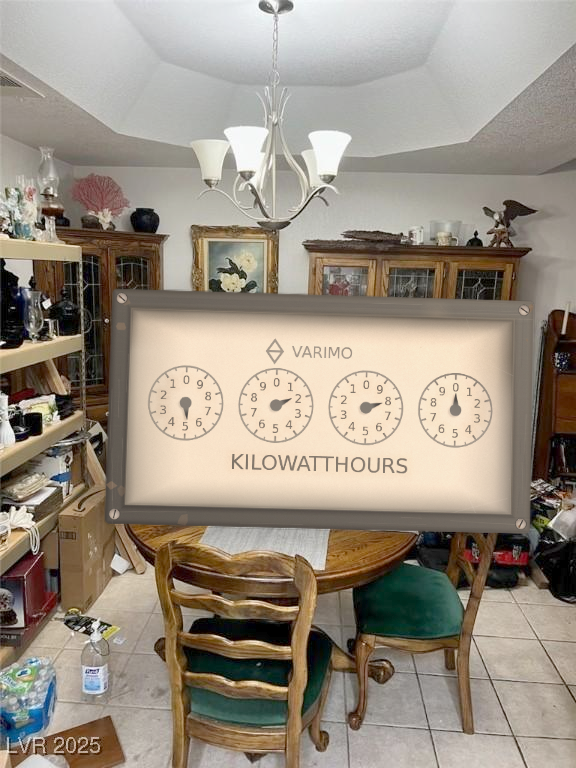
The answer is 5180 kWh
